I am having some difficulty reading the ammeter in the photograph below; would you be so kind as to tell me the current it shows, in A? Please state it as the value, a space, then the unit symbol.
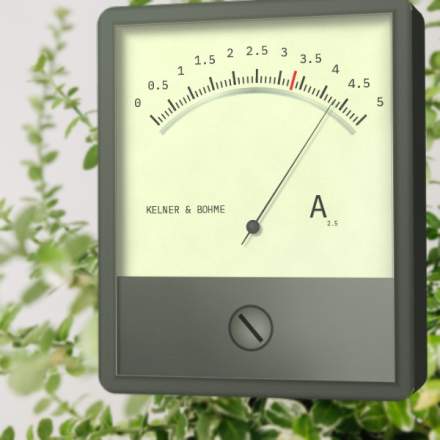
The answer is 4.3 A
